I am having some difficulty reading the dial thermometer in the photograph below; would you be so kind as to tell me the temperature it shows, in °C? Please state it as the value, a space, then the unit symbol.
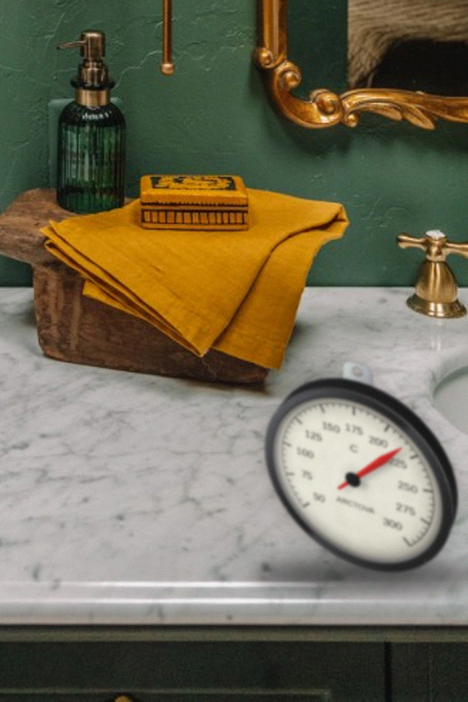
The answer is 215 °C
